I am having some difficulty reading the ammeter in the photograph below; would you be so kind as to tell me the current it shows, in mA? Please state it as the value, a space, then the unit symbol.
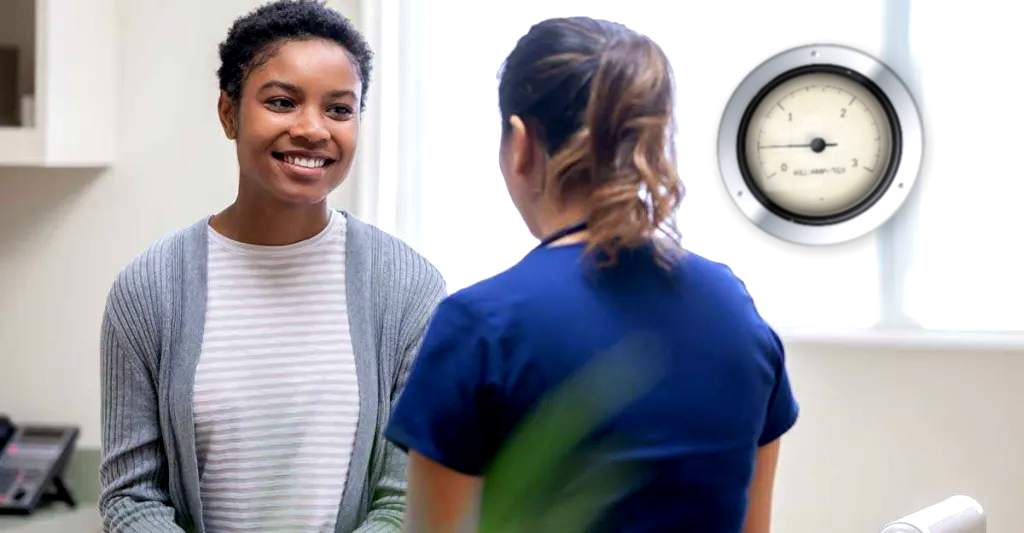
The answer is 0.4 mA
